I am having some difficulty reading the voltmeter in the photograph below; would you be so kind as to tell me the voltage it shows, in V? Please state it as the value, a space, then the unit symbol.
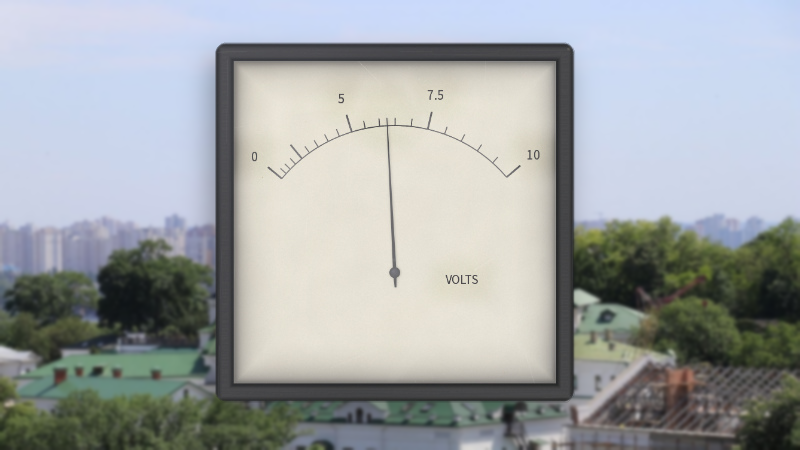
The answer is 6.25 V
